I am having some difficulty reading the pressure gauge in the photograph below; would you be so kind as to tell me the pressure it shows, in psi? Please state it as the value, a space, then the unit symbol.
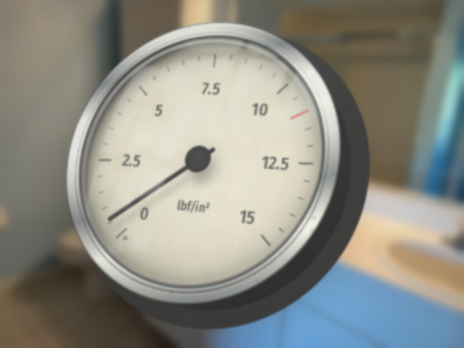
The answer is 0.5 psi
